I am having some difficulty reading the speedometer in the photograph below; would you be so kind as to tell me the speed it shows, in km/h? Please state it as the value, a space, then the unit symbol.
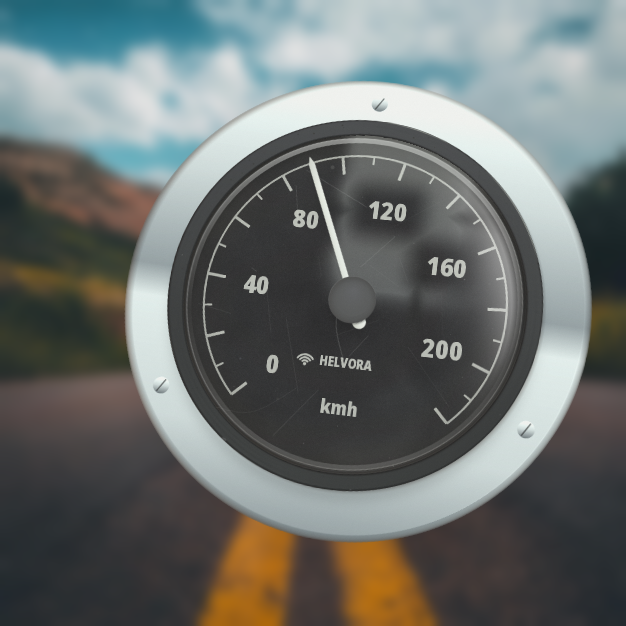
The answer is 90 km/h
